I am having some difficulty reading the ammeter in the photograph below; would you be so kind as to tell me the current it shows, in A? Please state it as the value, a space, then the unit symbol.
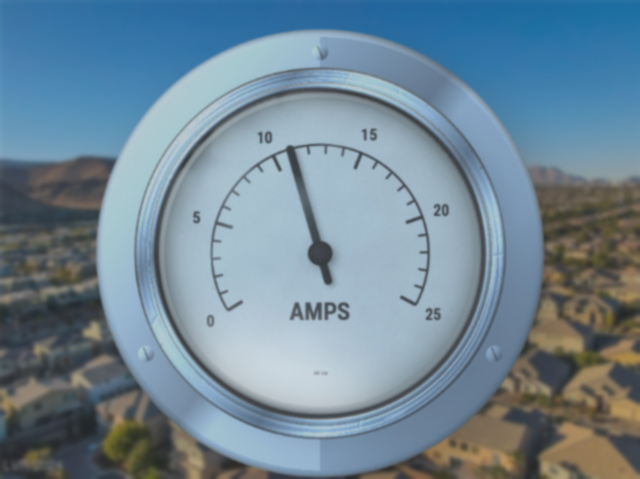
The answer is 11 A
